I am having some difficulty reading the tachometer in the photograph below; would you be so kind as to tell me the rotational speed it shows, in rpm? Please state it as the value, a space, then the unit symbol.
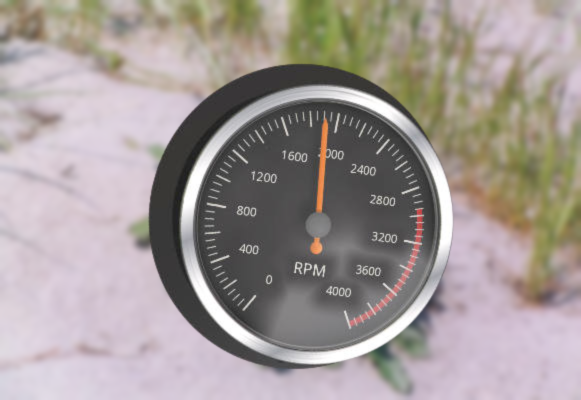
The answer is 1900 rpm
